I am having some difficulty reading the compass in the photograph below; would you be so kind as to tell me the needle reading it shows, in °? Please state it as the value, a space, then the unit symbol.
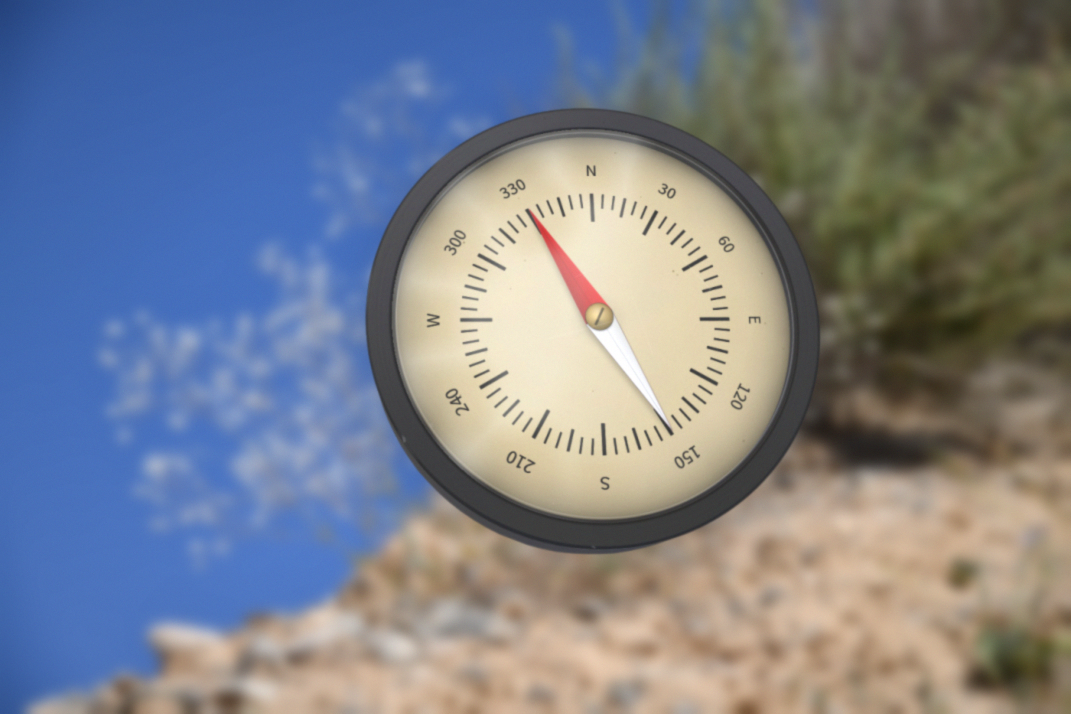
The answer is 330 °
